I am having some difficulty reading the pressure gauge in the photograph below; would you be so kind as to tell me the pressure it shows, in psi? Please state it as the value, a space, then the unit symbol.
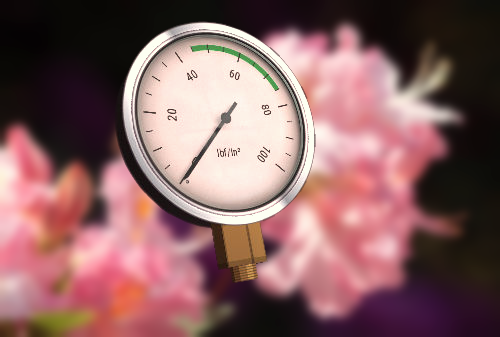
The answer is 0 psi
